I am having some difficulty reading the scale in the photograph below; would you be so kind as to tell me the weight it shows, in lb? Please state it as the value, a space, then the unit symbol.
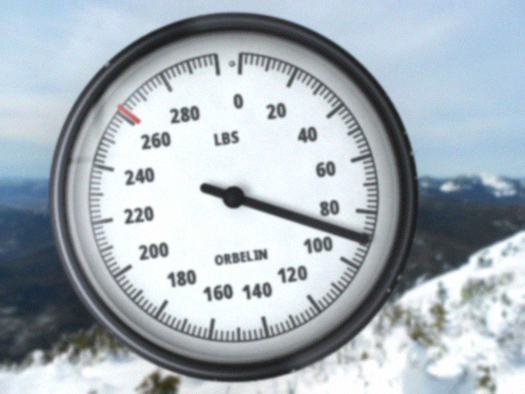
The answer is 90 lb
